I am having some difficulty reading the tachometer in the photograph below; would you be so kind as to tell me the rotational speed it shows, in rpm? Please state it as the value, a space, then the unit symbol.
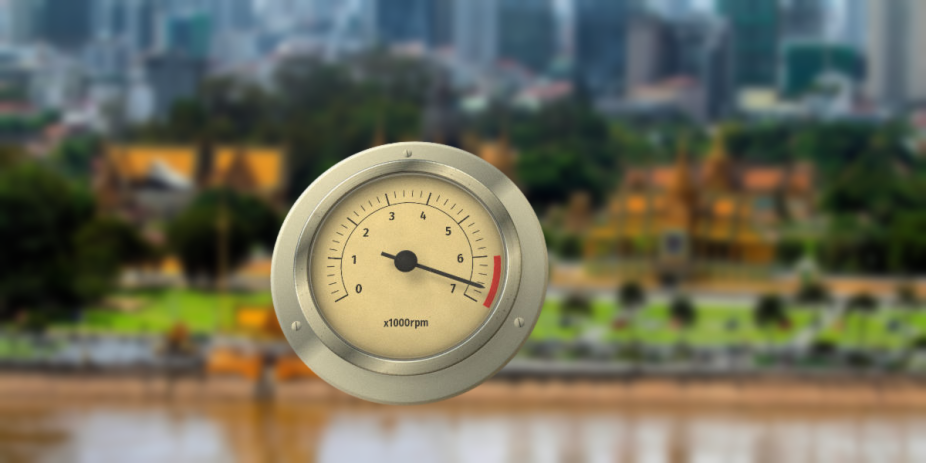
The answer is 6700 rpm
